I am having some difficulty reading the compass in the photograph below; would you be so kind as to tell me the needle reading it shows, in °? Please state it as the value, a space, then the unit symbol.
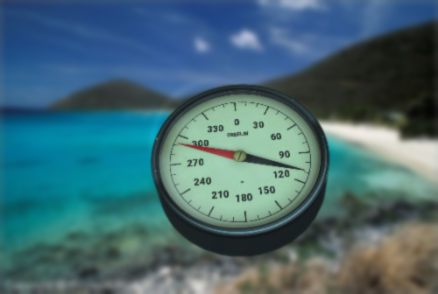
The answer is 290 °
